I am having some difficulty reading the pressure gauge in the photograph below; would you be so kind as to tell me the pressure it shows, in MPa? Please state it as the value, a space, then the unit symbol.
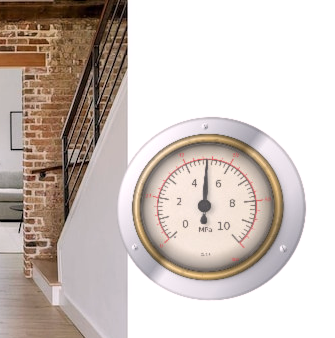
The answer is 5 MPa
